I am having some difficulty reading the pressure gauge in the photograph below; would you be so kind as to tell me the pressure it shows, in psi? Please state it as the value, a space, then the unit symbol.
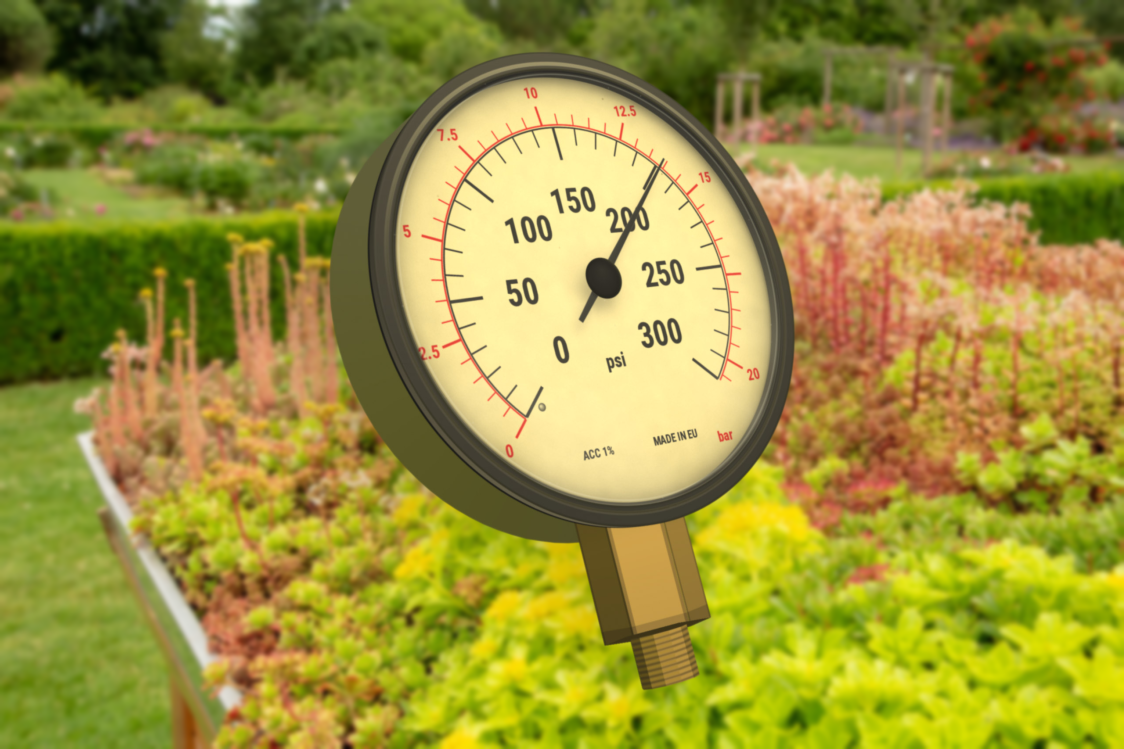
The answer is 200 psi
